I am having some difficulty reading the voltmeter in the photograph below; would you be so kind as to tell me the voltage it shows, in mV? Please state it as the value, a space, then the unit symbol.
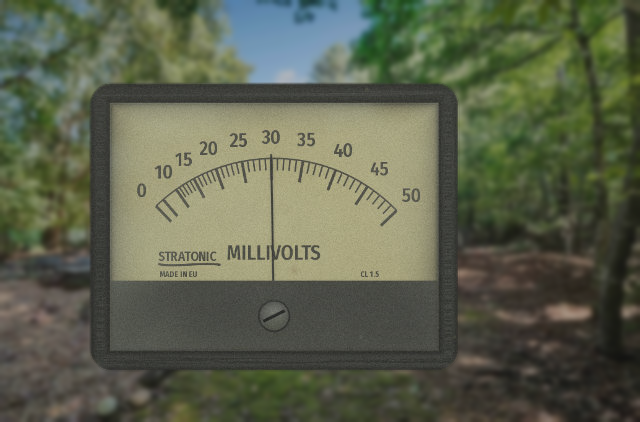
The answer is 30 mV
